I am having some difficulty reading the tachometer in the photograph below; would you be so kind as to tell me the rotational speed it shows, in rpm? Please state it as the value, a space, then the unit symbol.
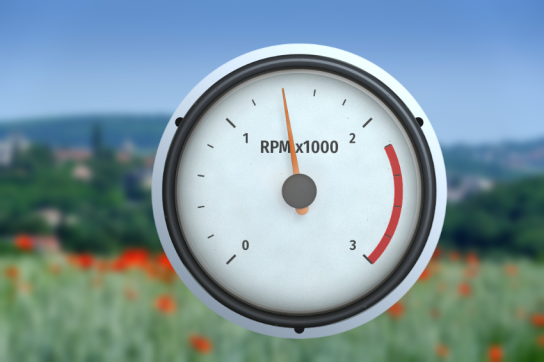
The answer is 1400 rpm
